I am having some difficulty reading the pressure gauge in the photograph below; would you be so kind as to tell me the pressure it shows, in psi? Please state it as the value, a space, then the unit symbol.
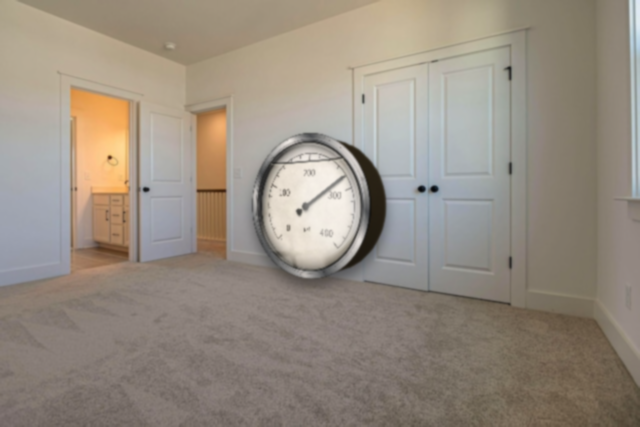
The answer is 280 psi
